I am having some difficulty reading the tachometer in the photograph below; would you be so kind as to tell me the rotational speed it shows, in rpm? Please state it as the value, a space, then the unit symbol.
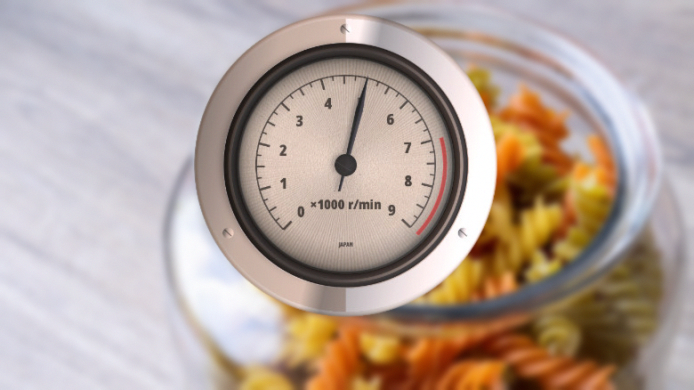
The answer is 5000 rpm
